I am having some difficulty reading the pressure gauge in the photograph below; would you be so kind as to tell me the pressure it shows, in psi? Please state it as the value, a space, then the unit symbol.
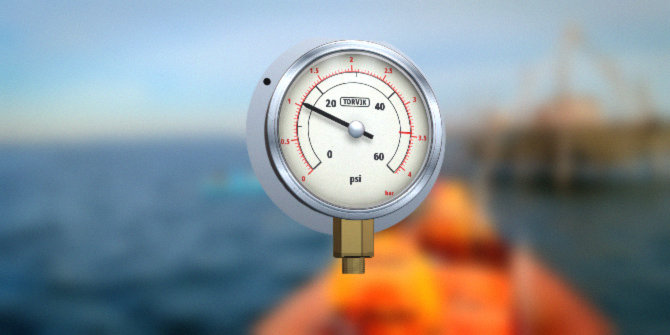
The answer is 15 psi
